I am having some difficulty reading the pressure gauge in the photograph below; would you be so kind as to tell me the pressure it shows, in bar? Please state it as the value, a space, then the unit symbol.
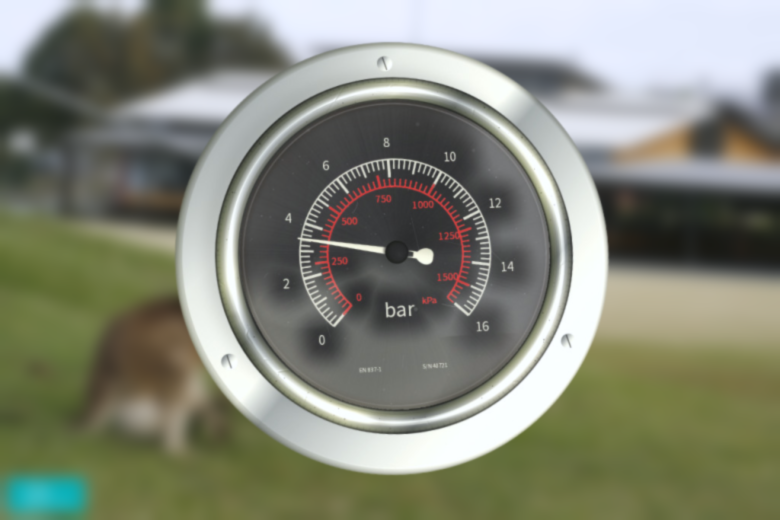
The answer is 3.4 bar
